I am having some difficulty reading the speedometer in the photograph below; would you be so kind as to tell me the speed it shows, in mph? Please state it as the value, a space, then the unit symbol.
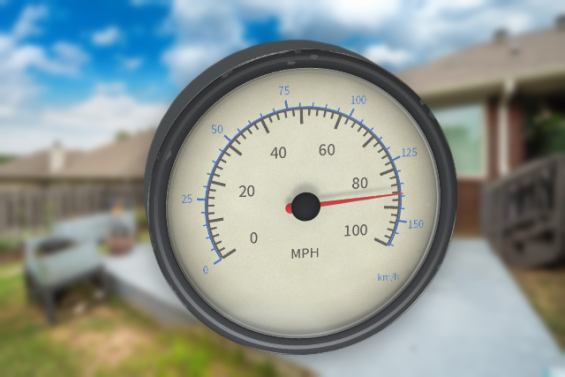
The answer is 86 mph
